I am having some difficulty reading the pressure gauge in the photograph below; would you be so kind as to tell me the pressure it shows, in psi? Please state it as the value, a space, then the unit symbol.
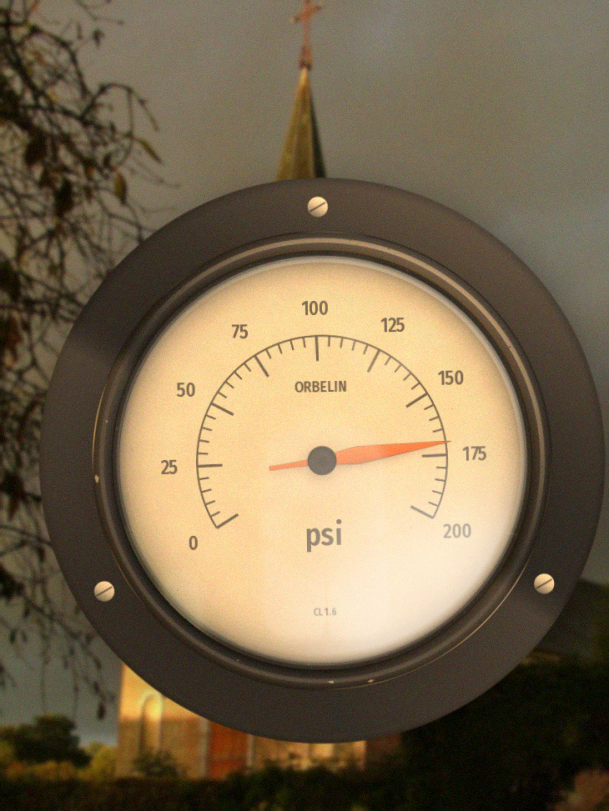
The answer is 170 psi
